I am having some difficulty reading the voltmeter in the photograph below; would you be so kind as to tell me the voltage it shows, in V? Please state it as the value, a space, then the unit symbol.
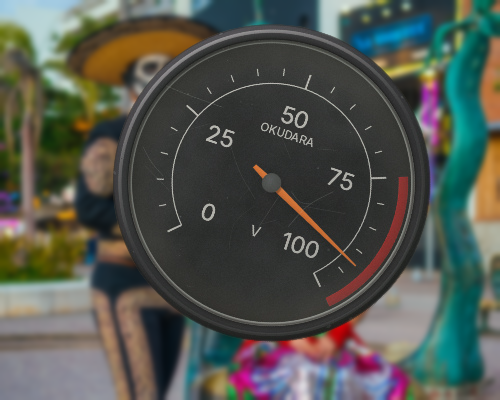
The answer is 92.5 V
